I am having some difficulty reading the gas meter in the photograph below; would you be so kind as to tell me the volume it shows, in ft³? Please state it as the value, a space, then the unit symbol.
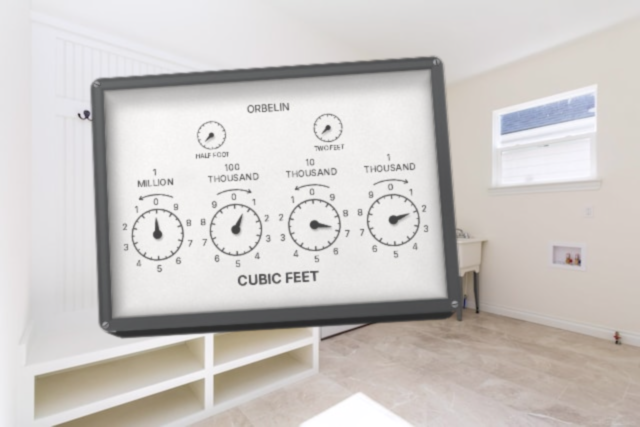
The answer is 7200 ft³
